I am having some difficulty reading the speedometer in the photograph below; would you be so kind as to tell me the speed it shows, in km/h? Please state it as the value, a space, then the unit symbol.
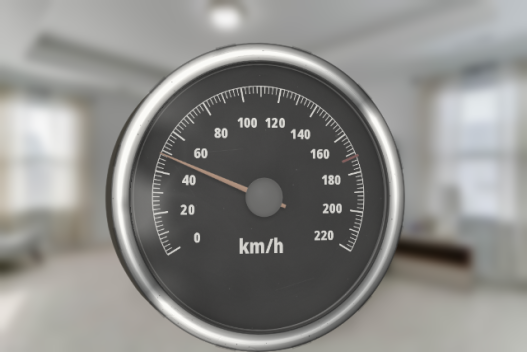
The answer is 48 km/h
